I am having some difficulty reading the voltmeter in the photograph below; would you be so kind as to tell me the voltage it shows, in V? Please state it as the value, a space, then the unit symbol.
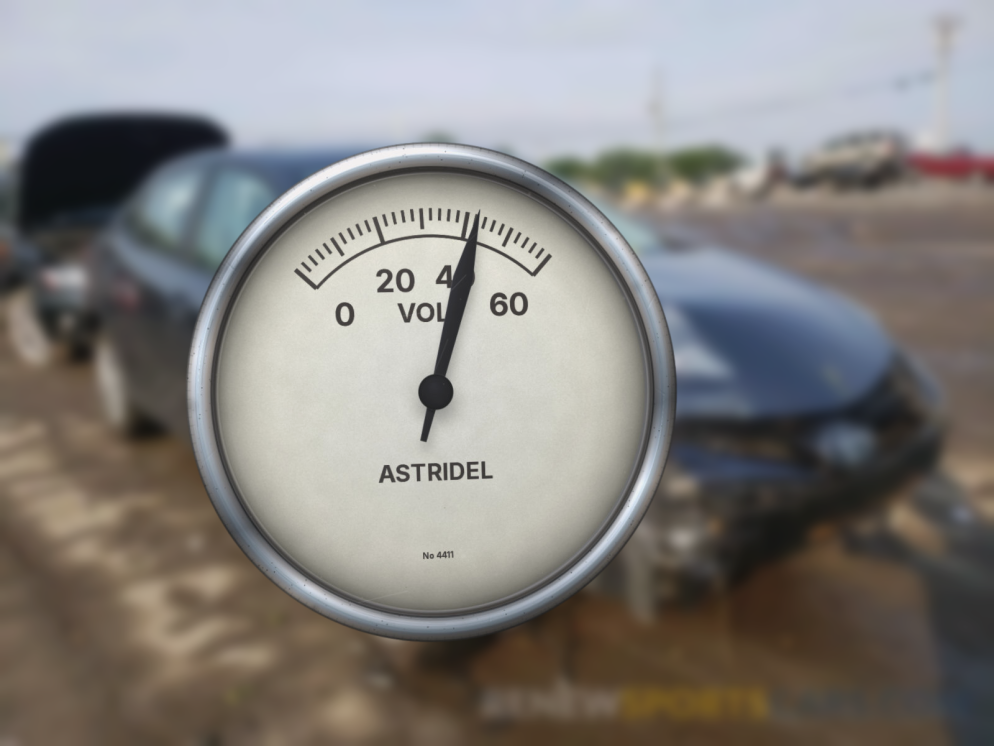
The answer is 42 V
